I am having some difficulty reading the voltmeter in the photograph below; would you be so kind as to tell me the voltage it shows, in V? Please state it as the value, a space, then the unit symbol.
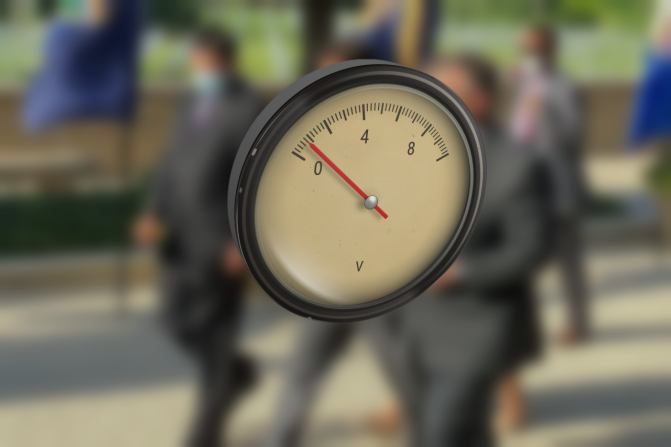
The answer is 0.8 V
